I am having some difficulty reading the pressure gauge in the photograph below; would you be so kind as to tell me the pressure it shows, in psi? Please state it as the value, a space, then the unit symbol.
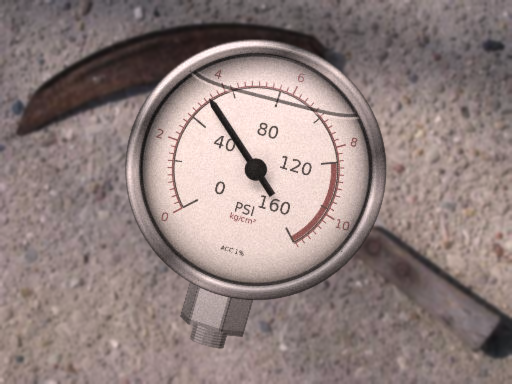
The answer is 50 psi
